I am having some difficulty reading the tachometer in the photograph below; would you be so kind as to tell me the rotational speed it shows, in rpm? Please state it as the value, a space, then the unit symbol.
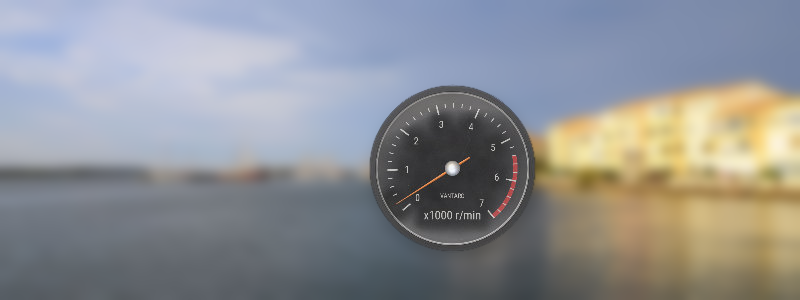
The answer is 200 rpm
